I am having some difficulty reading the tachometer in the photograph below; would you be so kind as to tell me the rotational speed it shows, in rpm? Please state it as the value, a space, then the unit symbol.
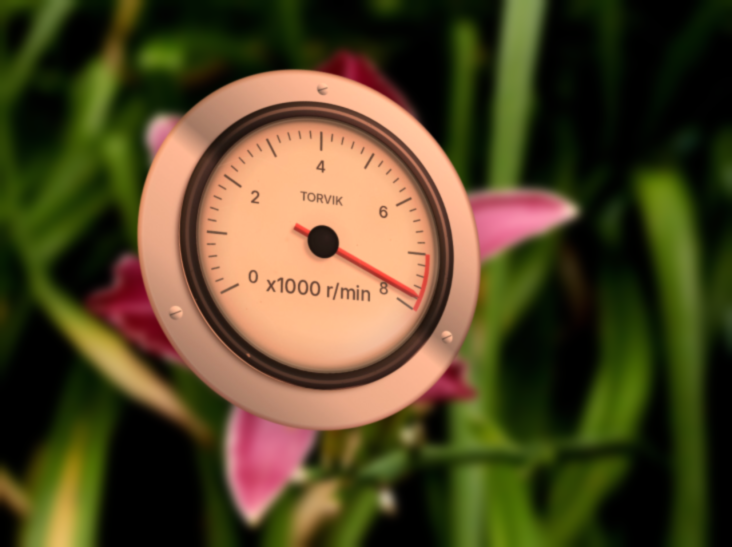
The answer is 7800 rpm
